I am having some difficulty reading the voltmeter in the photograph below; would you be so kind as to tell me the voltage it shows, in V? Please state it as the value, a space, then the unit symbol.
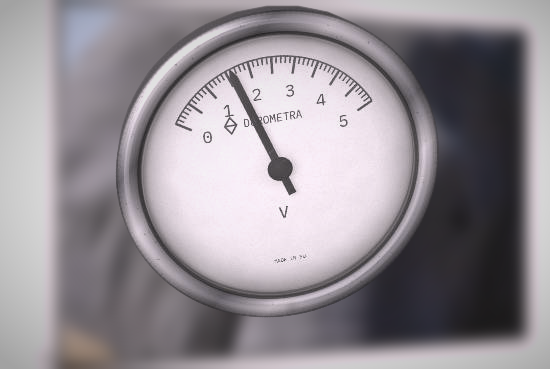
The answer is 1.6 V
